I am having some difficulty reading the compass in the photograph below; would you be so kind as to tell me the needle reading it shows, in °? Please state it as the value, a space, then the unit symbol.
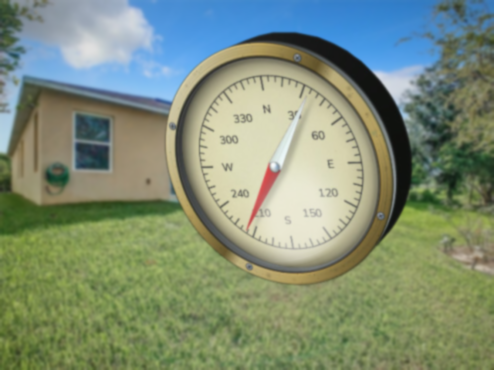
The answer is 215 °
